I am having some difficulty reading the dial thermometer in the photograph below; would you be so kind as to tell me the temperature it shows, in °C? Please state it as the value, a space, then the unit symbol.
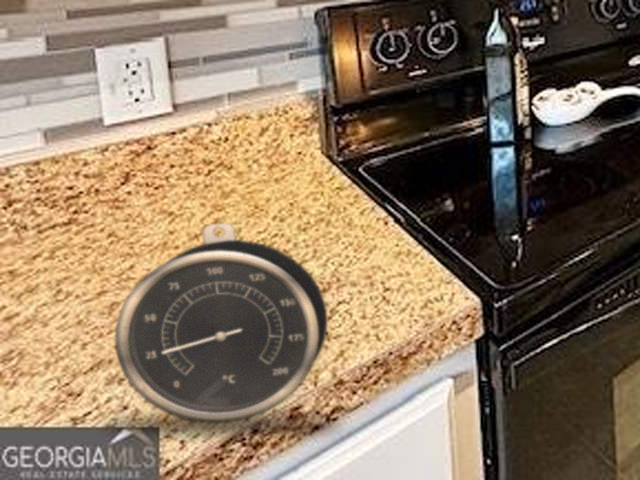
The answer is 25 °C
